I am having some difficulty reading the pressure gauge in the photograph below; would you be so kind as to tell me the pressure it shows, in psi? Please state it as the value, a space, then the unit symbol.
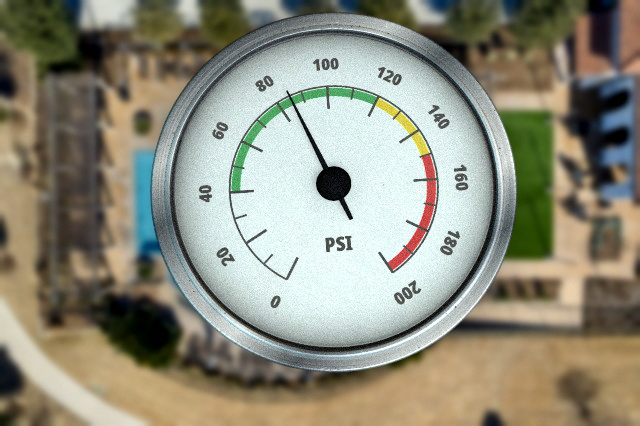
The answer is 85 psi
